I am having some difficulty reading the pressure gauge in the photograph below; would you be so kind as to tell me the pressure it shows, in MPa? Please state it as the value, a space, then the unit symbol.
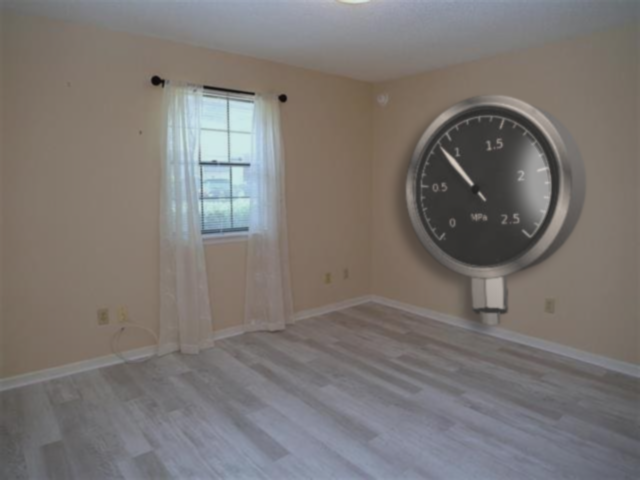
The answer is 0.9 MPa
